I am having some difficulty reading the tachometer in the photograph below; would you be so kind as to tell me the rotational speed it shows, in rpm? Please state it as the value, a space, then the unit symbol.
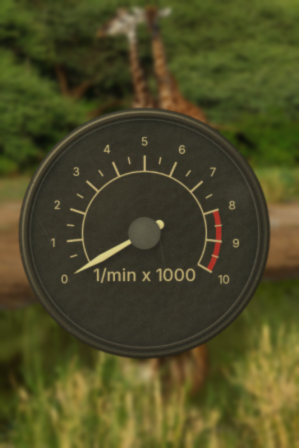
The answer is 0 rpm
